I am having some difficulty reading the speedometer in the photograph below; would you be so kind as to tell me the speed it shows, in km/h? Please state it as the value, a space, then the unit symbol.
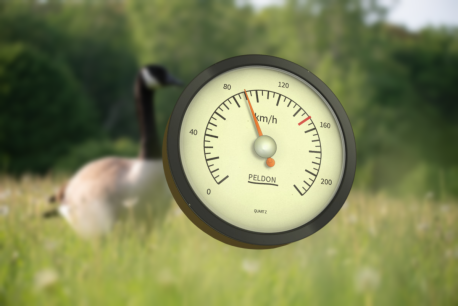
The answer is 90 km/h
